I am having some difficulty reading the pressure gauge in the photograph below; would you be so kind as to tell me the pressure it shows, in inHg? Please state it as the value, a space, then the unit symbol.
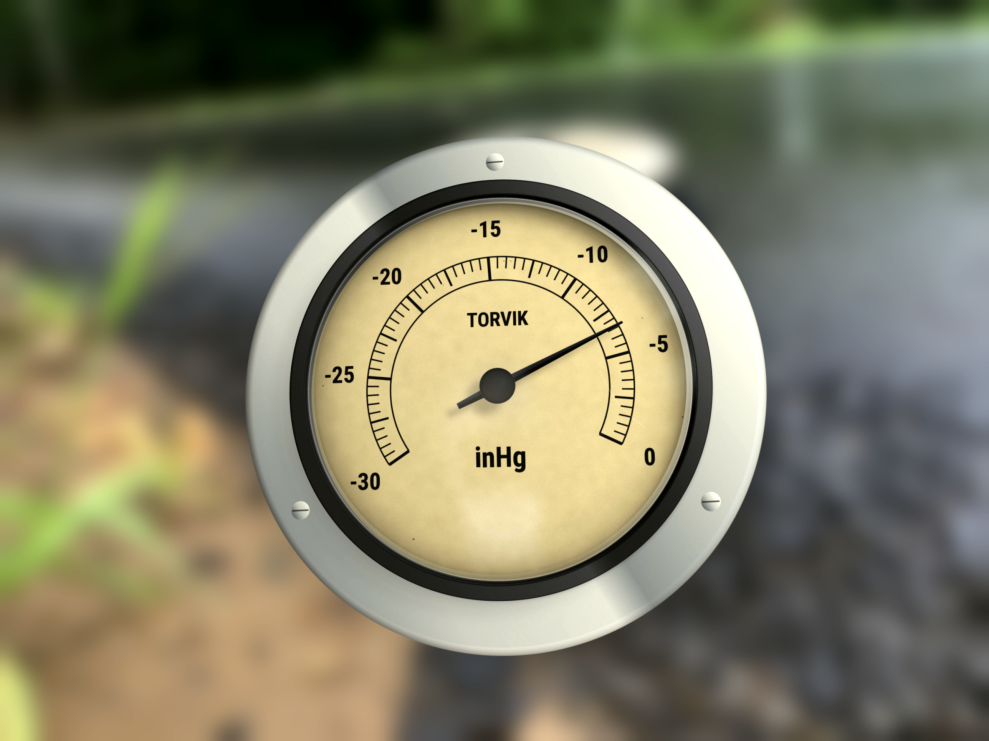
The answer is -6.5 inHg
